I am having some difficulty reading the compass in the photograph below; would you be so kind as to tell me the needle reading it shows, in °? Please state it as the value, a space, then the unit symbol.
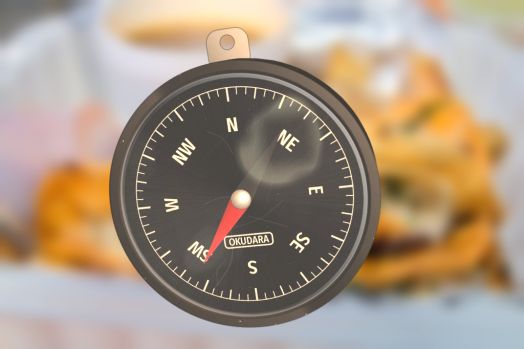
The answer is 217.5 °
